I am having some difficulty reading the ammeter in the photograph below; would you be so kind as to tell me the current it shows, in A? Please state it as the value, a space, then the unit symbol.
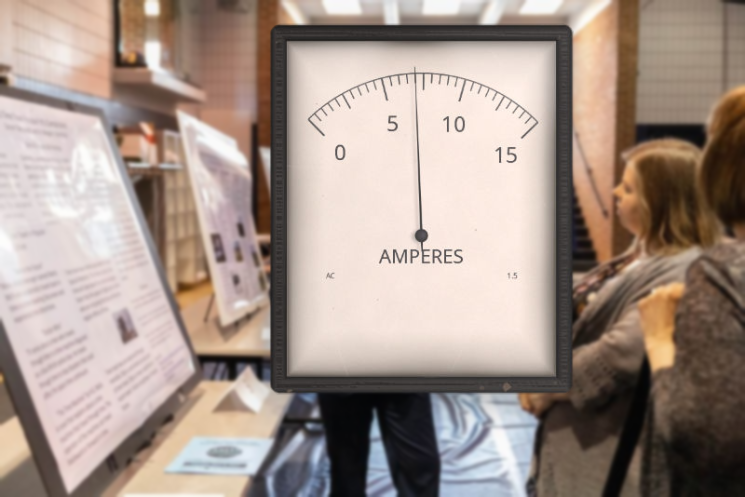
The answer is 7 A
